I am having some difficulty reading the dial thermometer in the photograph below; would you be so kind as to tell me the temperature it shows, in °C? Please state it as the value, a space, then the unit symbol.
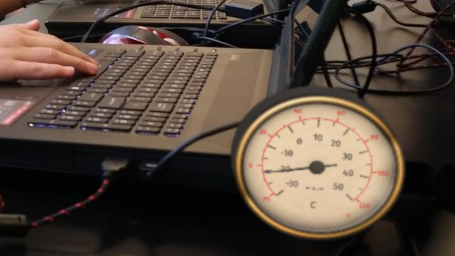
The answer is -20 °C
